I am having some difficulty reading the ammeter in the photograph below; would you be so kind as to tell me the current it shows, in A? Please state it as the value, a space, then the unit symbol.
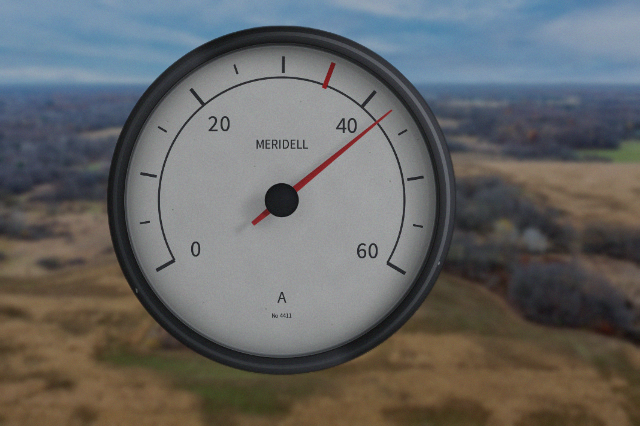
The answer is 42.5 A
